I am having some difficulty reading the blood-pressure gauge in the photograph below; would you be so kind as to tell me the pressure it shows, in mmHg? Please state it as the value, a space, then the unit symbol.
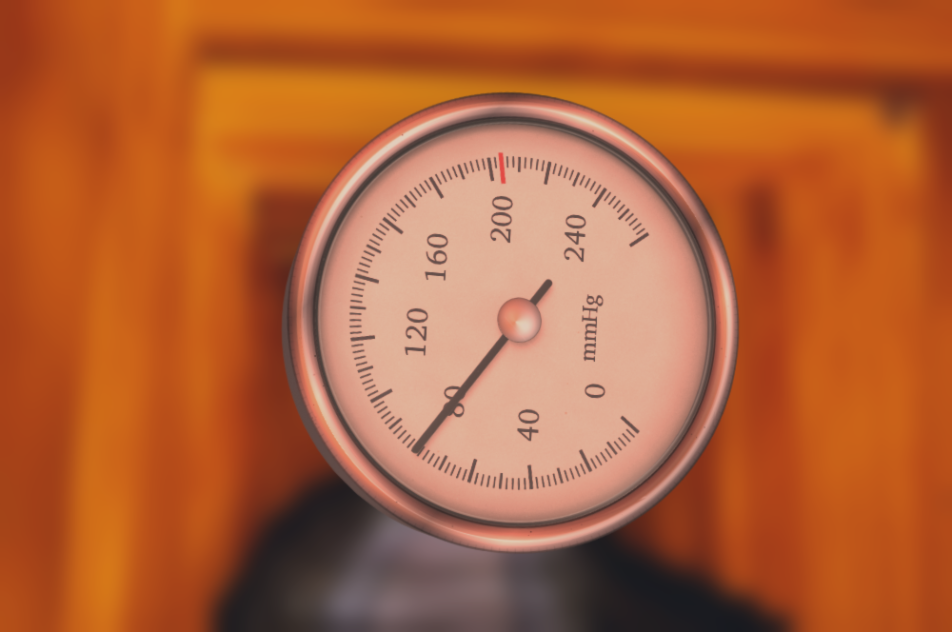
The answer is 80 mmHg
